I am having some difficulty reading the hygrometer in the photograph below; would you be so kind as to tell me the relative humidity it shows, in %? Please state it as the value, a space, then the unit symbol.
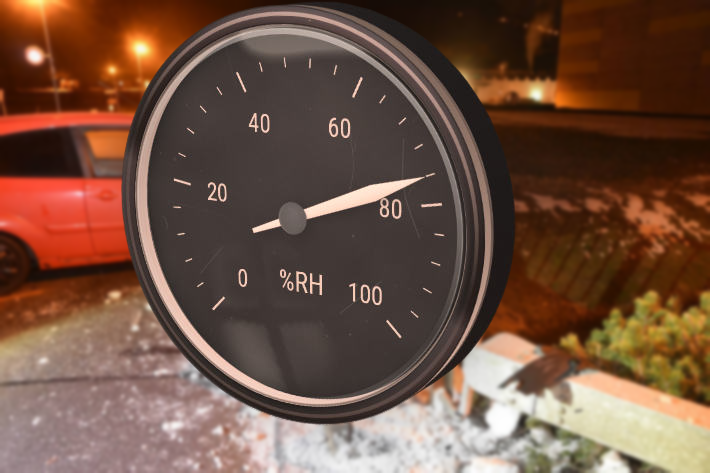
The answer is 76 %
